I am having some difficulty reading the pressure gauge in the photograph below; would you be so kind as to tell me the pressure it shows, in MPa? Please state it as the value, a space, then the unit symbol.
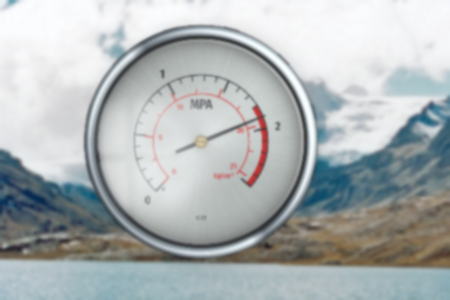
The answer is 1.9 MPa
